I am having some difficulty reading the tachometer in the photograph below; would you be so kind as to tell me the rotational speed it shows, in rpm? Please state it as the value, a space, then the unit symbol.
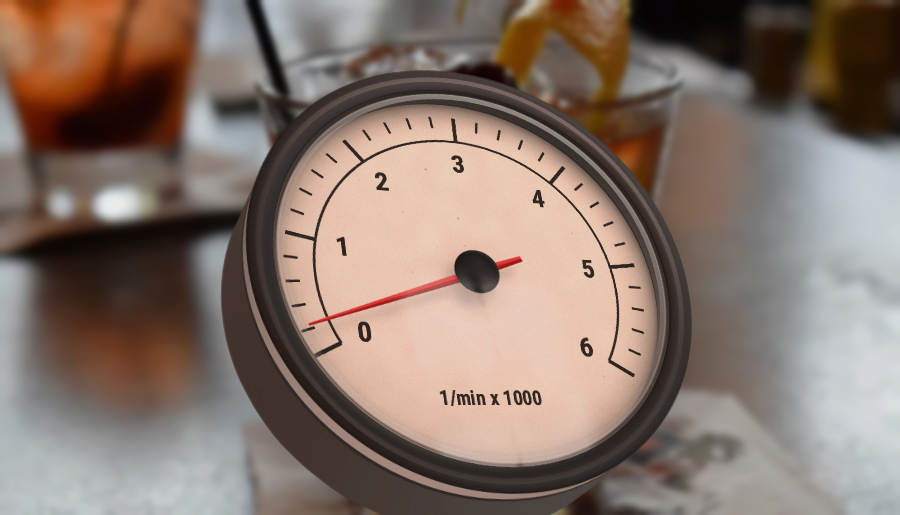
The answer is 200 rpm
